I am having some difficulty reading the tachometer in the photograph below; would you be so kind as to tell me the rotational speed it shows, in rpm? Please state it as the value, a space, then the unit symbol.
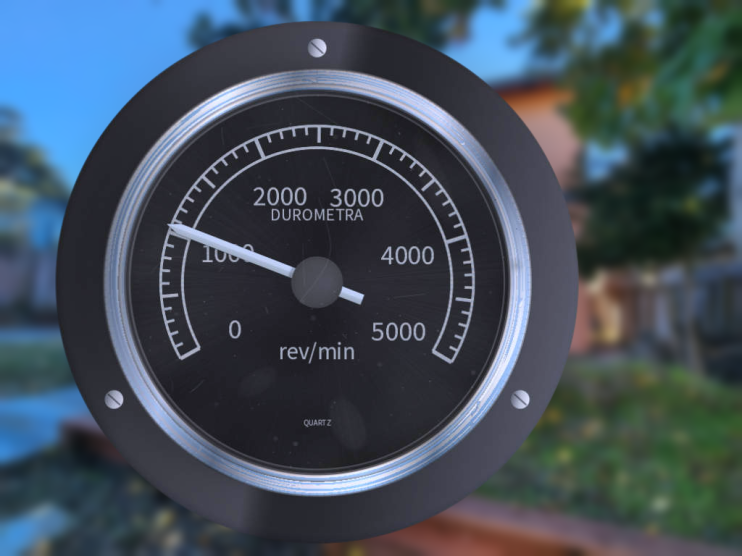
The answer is 1050 rpm
